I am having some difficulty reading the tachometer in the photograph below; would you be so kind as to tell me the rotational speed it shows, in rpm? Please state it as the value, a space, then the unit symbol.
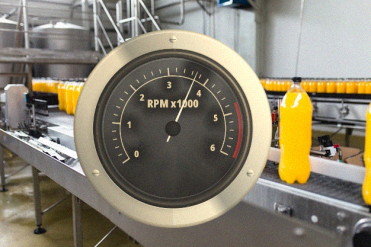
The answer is 3700 rpm
